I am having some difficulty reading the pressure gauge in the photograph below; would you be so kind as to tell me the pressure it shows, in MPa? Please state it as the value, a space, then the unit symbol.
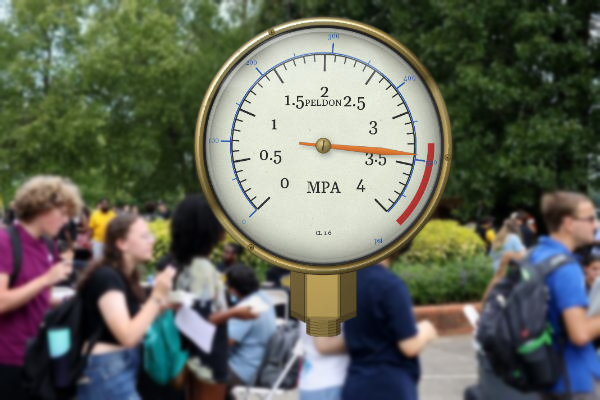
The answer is 3.4 MPa
